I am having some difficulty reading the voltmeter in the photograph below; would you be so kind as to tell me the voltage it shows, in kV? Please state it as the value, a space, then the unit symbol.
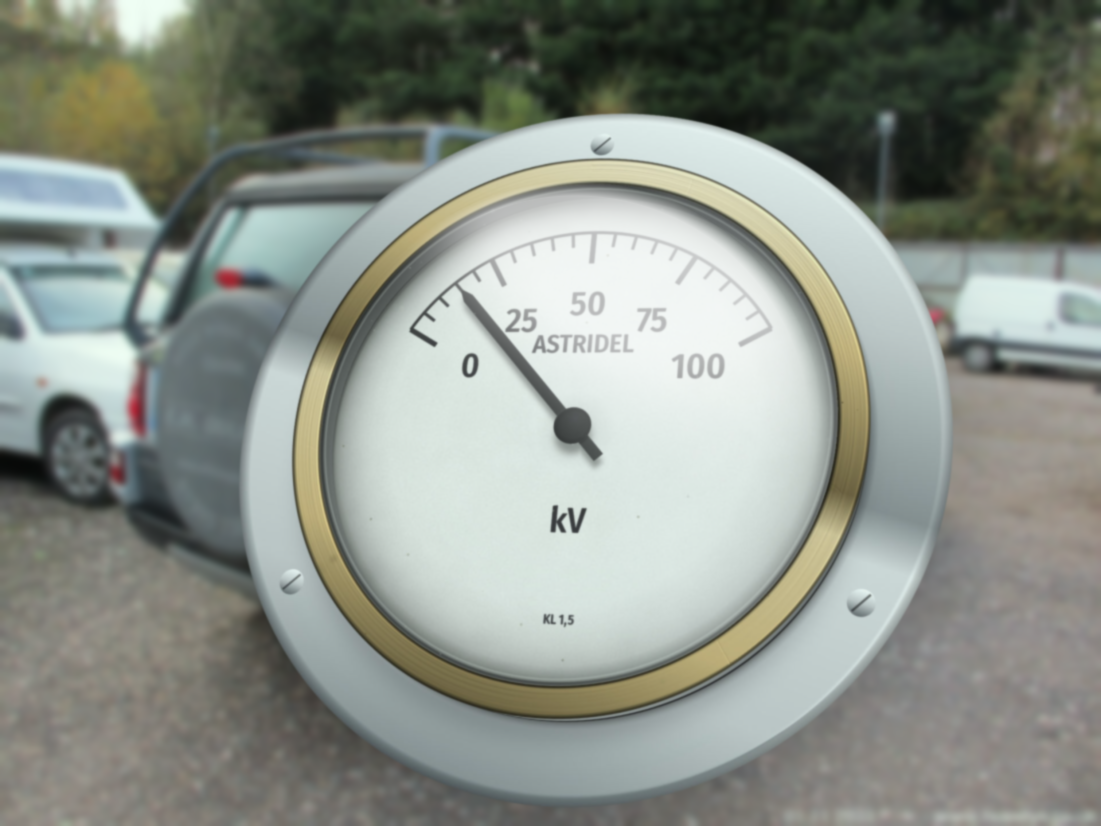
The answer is 15 kV
